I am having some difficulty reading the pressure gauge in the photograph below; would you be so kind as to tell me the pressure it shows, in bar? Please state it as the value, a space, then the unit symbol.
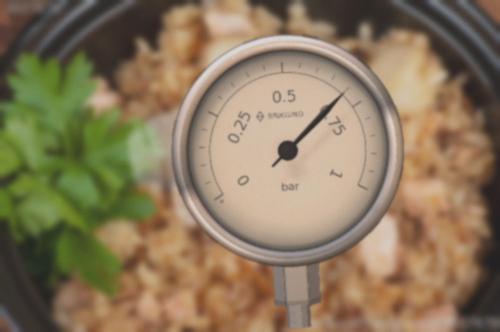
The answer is 0.7 bar
